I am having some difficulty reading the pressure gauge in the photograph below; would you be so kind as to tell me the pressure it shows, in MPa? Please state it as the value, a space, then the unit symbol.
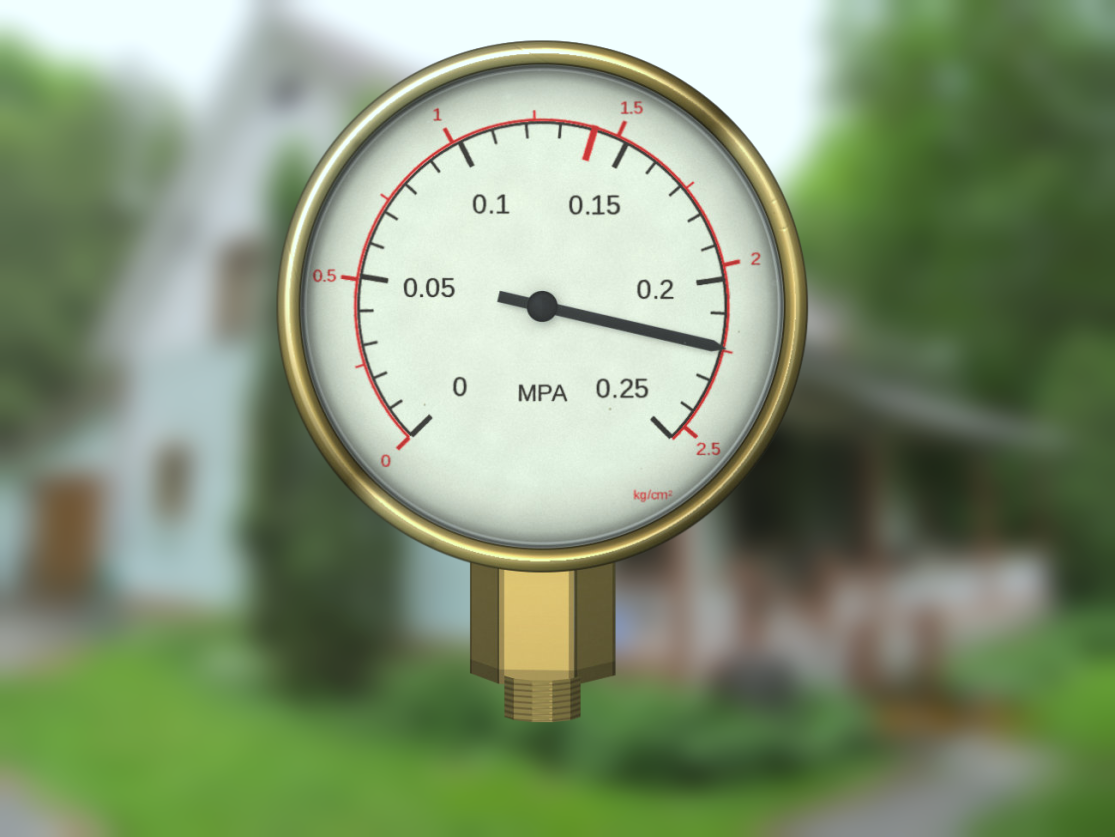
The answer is 0.22 MPa
